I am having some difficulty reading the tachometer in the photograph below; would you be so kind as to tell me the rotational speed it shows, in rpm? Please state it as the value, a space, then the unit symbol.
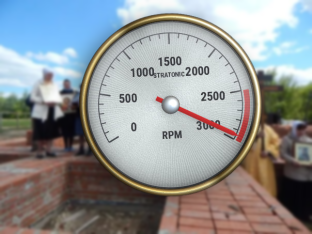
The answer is 2950 rpm
